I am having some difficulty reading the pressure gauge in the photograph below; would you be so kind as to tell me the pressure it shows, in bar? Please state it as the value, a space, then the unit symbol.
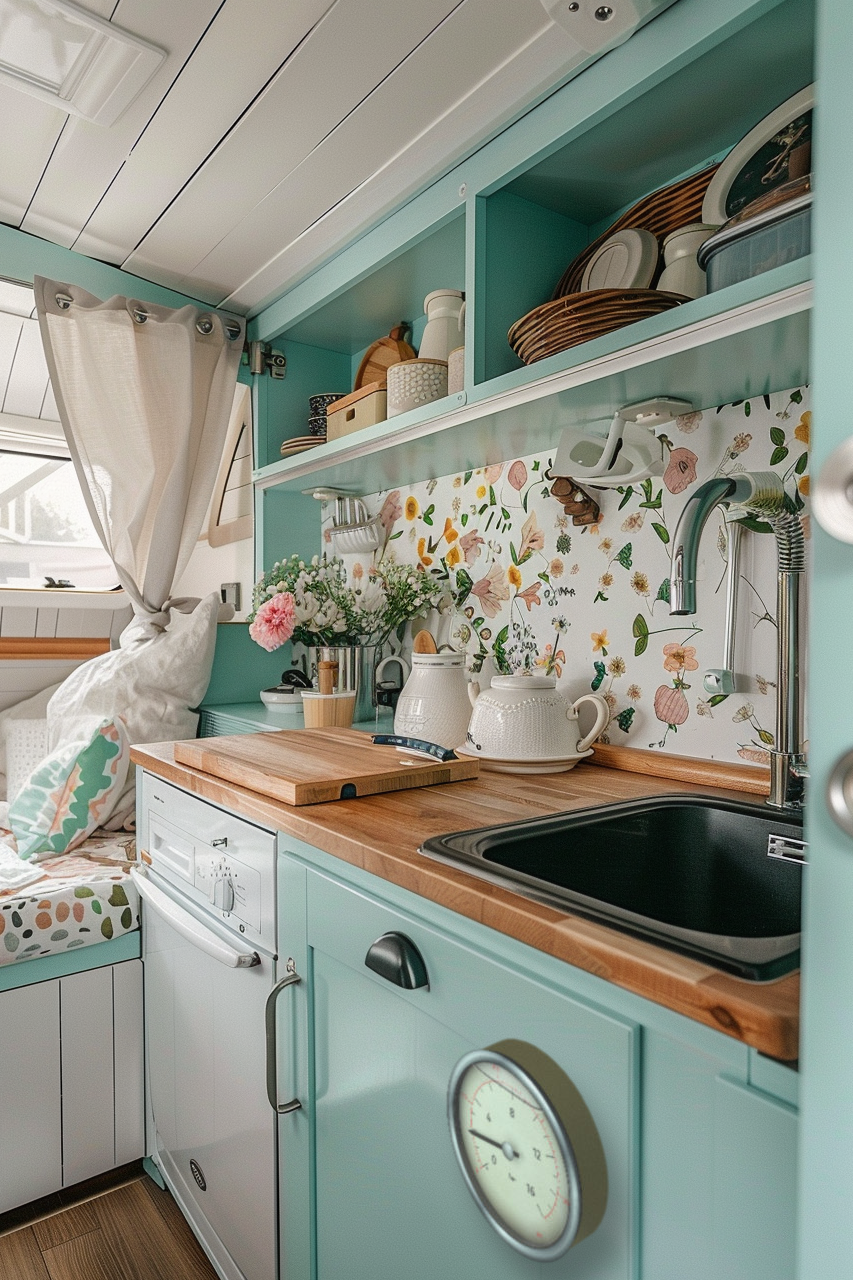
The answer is 2 bar
